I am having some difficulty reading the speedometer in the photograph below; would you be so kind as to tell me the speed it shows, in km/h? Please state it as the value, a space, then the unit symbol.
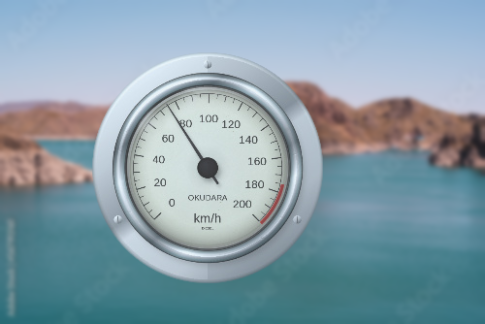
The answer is 75 km/h
